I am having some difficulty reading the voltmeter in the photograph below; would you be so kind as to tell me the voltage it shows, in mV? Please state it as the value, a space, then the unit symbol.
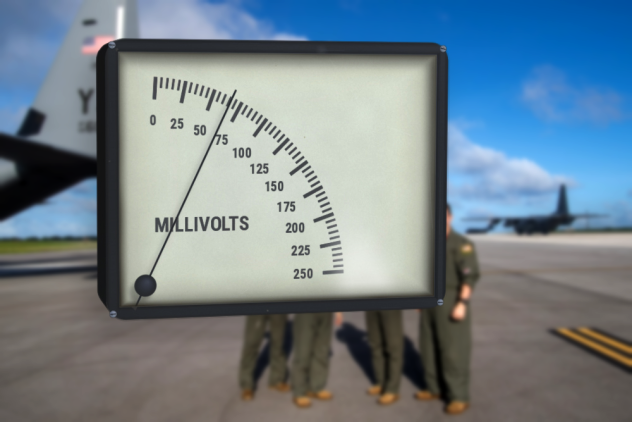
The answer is 65 mV
